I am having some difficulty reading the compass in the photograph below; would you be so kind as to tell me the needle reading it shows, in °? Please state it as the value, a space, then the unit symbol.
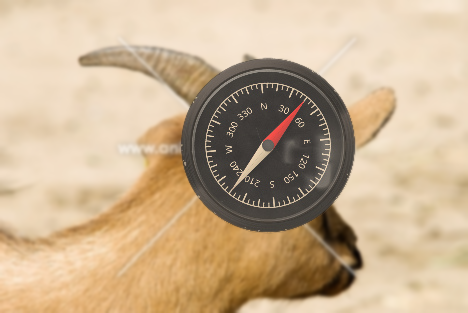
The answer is 45 °
